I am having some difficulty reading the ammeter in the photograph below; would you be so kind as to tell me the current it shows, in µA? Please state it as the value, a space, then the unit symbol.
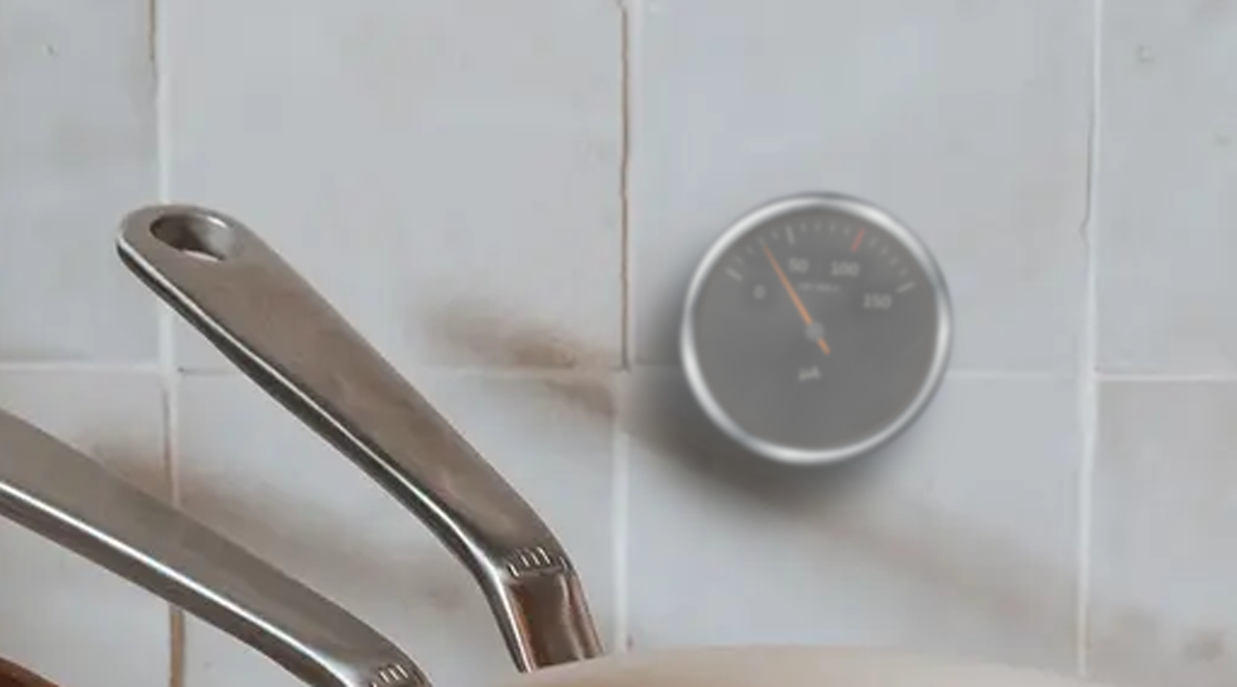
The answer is 30 µA
